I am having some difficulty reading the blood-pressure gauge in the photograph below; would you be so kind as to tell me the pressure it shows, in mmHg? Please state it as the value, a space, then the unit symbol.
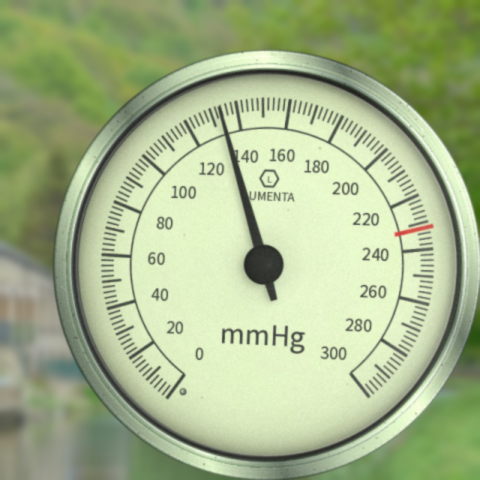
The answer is 134 mmHg
